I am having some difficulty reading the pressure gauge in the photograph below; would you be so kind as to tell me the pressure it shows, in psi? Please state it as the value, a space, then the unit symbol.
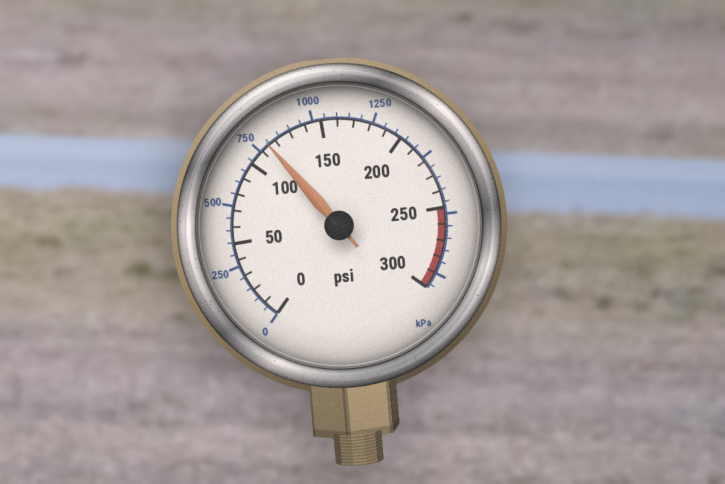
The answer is 115 psi
